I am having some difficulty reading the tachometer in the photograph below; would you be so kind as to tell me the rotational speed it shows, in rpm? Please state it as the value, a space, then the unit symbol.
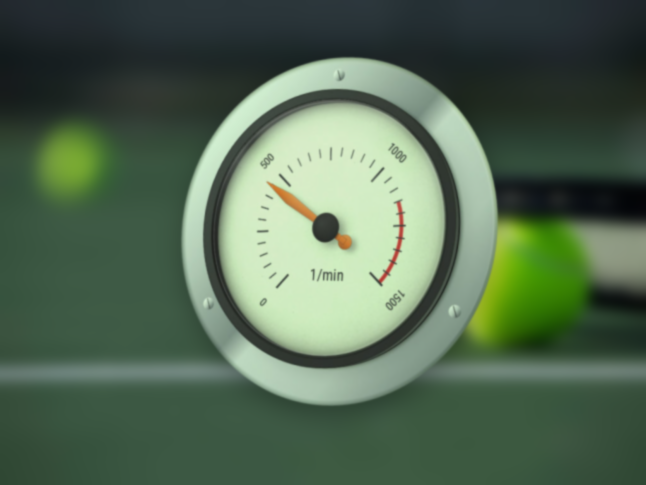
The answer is 450 rpm
